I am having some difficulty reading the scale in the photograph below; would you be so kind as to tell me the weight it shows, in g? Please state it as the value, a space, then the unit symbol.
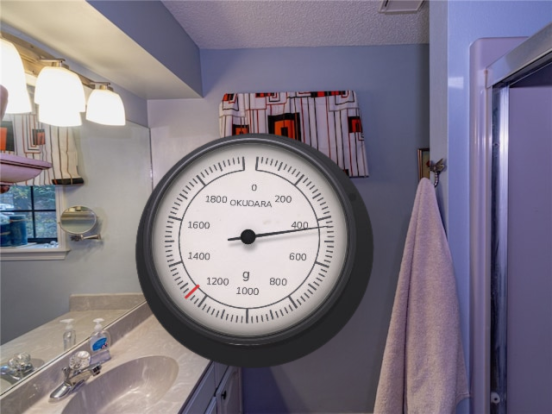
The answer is 440 g
